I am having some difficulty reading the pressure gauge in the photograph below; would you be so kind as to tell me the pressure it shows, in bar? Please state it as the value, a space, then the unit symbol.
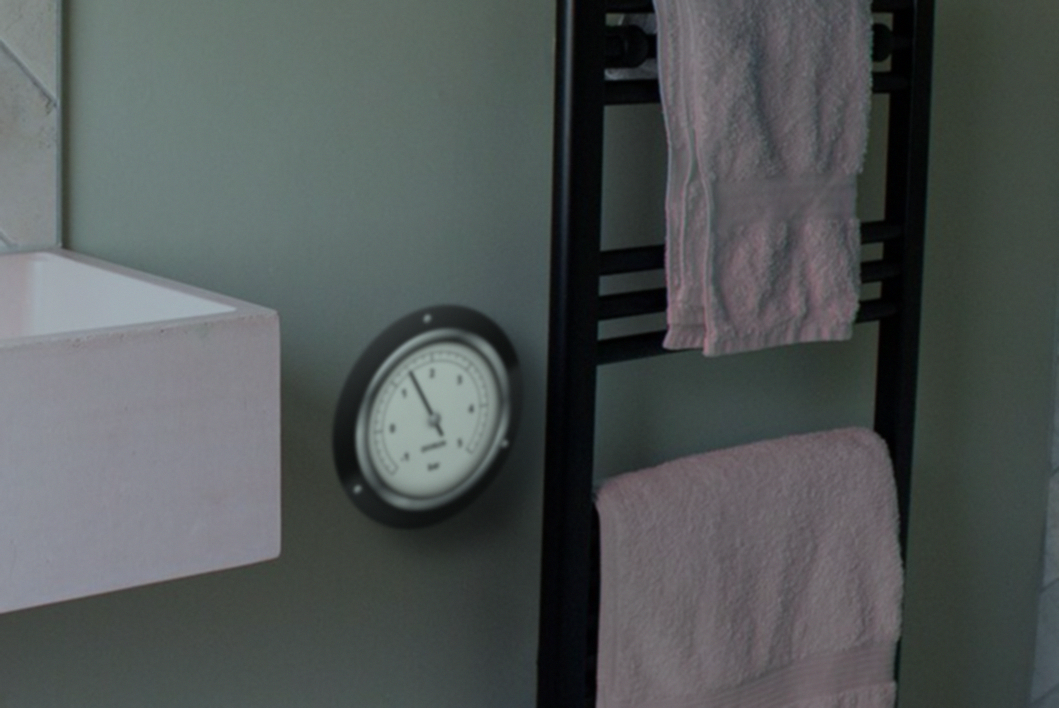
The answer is 1.4 bar
